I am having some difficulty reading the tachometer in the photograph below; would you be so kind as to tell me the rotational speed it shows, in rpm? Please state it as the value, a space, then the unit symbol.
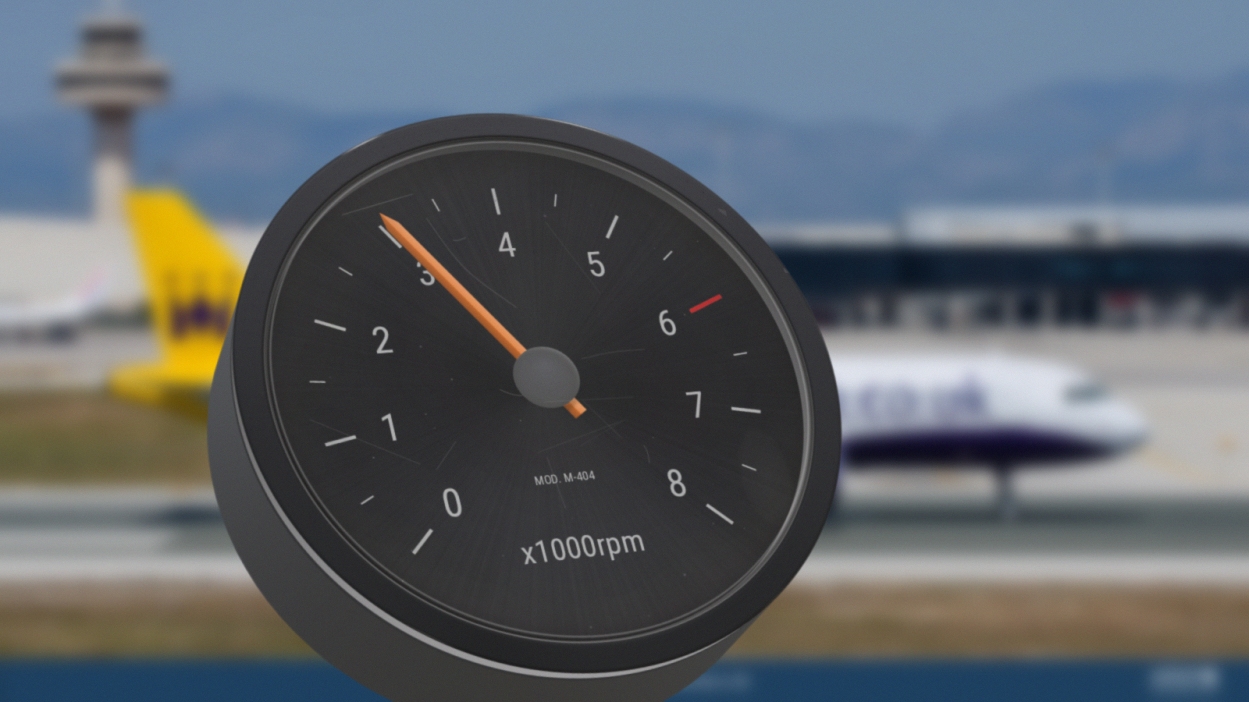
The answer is 3000 rpm
